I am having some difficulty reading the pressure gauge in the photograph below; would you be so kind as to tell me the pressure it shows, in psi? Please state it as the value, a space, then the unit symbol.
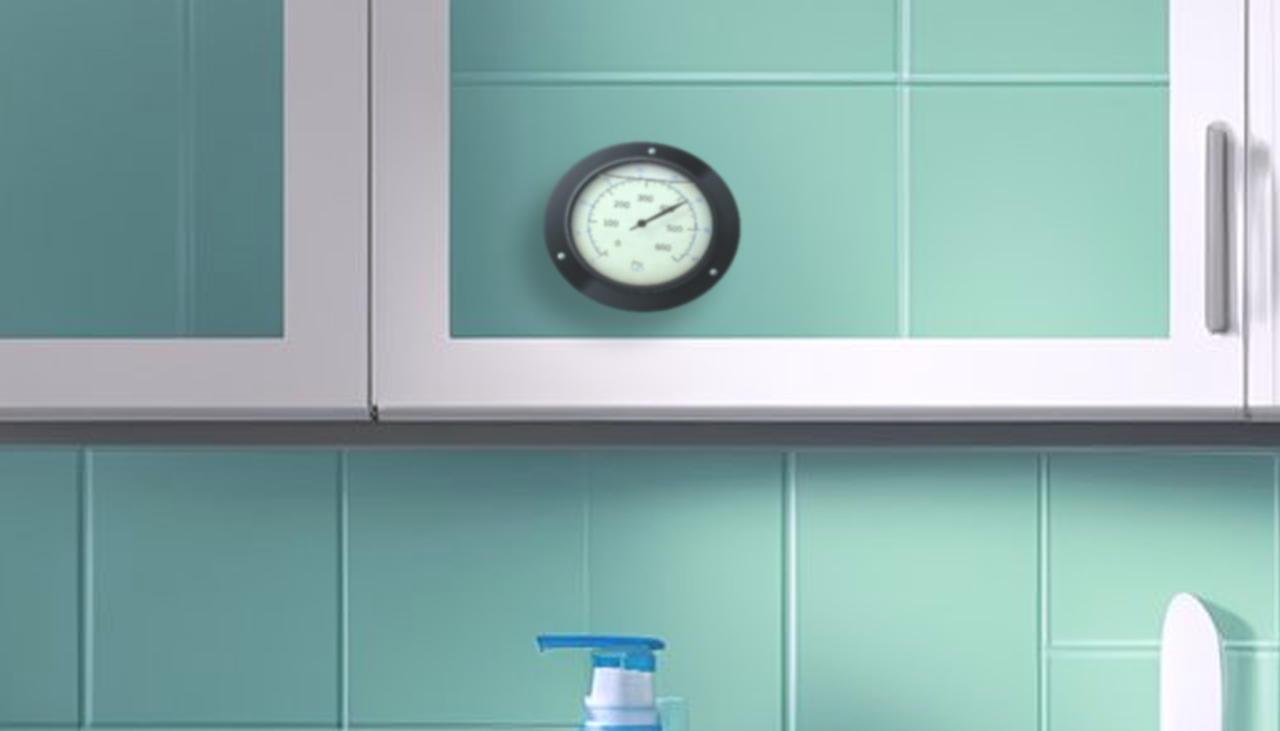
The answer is 420 psi
